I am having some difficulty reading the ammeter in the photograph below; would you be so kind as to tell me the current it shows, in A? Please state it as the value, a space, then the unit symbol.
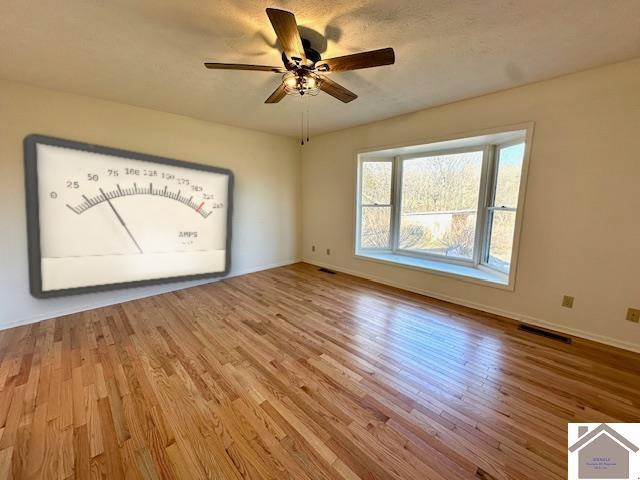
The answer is 50 A
